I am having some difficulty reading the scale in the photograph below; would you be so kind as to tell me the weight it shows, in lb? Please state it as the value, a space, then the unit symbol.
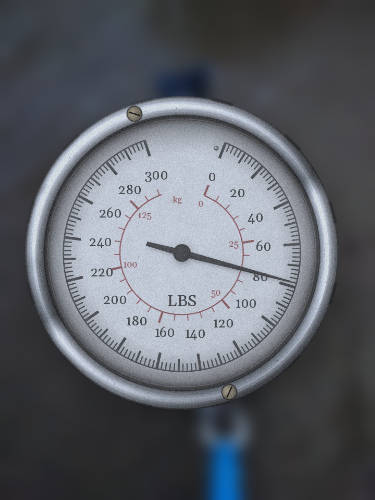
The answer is 78 lb
